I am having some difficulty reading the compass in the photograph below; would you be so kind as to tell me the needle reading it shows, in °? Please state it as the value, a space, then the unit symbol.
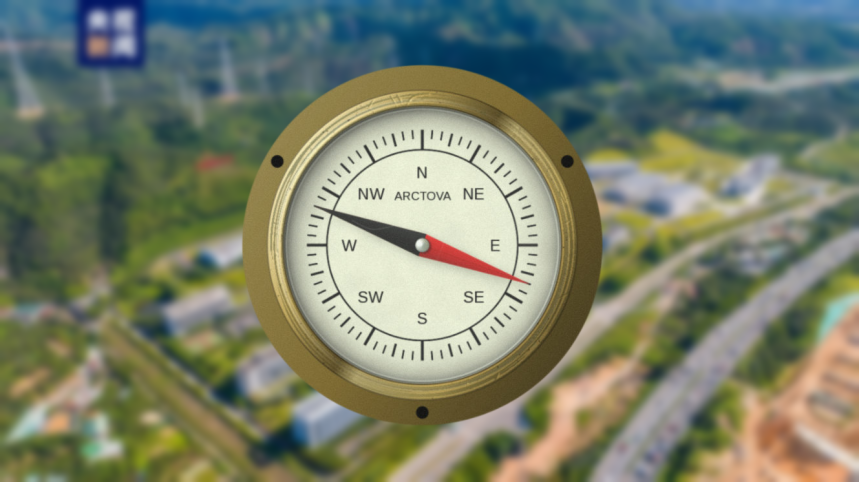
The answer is 110 °
